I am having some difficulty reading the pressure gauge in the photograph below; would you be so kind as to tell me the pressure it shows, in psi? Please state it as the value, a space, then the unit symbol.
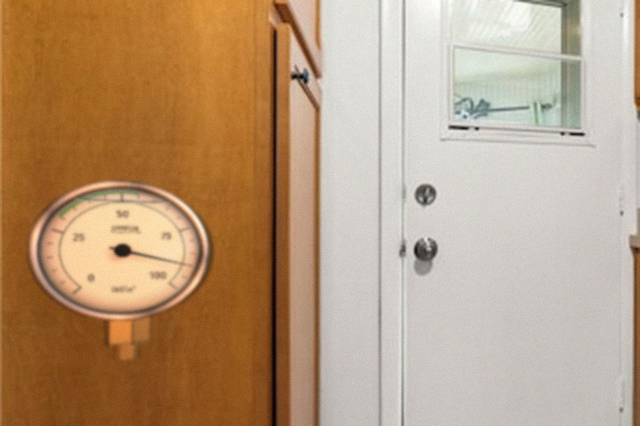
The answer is 90 psi
